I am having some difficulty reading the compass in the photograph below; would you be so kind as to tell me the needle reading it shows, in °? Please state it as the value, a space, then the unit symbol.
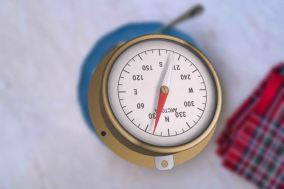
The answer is 20 °
